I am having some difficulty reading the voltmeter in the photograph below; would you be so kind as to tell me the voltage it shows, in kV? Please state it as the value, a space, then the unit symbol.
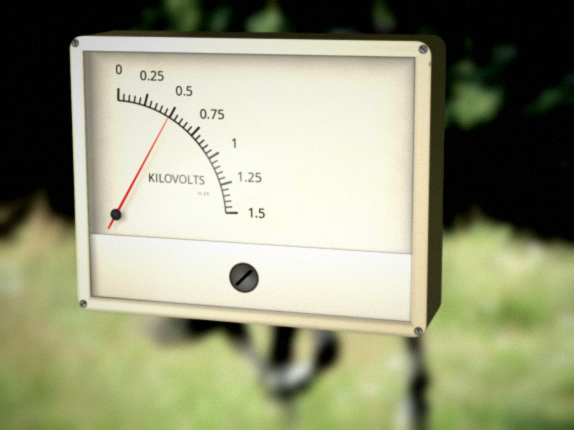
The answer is 0.5 kV
